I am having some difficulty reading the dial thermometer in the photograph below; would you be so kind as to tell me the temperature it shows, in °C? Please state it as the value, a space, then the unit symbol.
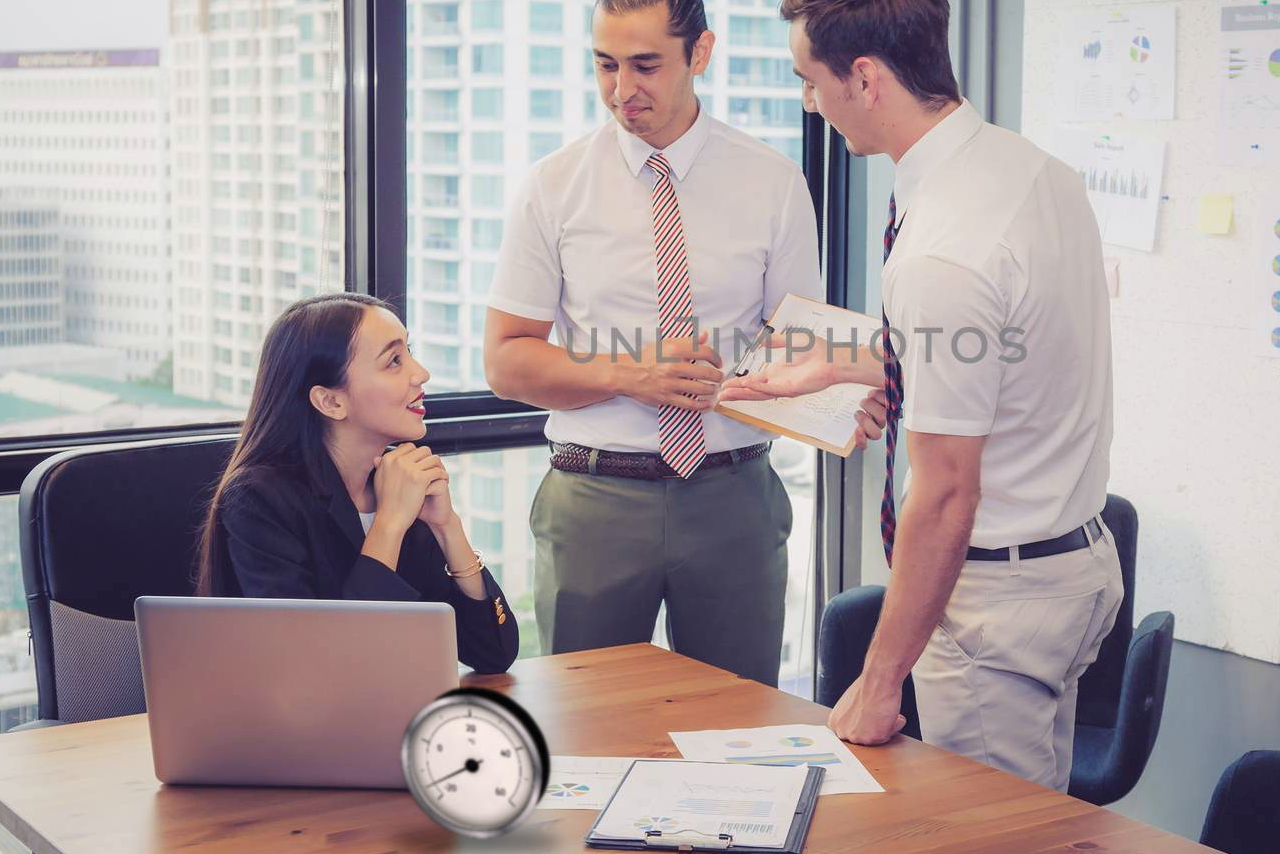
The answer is -15 °C
